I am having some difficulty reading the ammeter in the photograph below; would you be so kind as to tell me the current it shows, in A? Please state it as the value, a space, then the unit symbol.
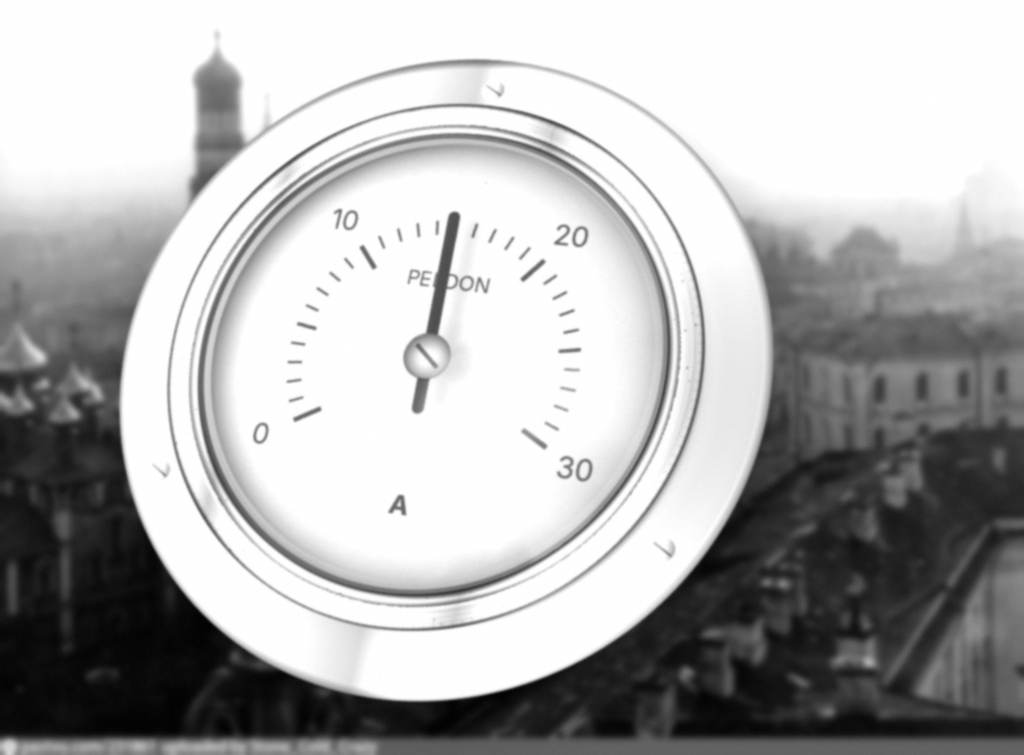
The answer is 15 A
